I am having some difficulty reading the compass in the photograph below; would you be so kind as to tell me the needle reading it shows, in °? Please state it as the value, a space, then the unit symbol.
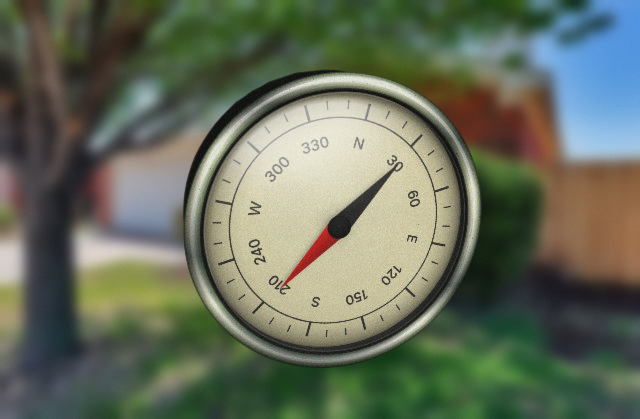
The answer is 210 °
